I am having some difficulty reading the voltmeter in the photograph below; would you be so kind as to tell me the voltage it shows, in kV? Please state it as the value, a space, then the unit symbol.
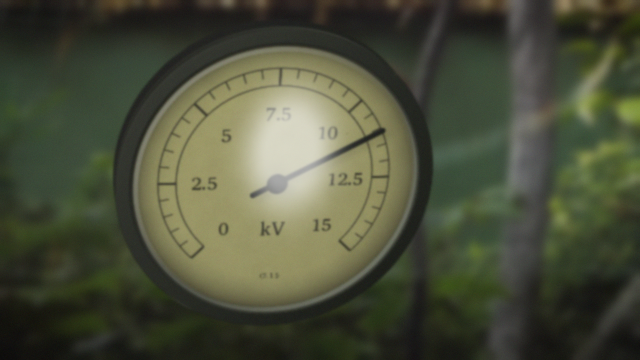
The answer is 11 kV
